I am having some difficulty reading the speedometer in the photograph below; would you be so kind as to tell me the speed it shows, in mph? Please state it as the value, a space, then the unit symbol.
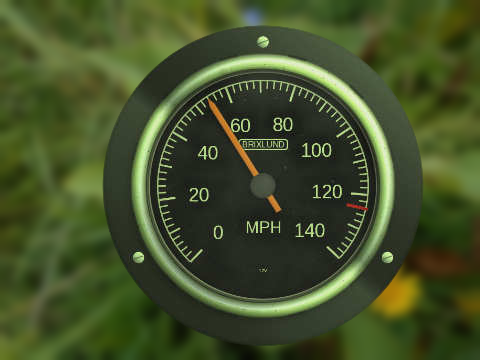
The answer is 54 mph
